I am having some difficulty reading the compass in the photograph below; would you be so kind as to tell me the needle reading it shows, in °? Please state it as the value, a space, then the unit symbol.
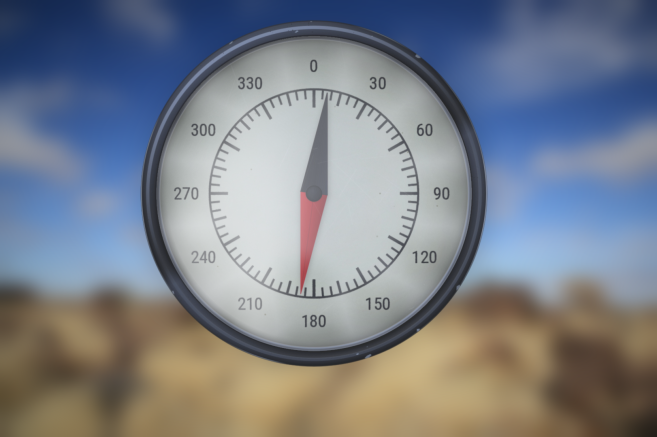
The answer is 187.5 °
